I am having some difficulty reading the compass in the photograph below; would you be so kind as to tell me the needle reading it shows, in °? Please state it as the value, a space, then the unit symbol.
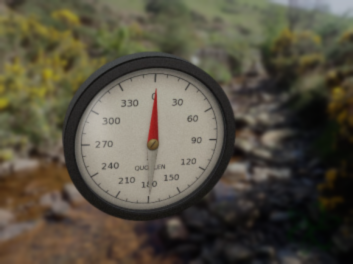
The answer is 0 °
